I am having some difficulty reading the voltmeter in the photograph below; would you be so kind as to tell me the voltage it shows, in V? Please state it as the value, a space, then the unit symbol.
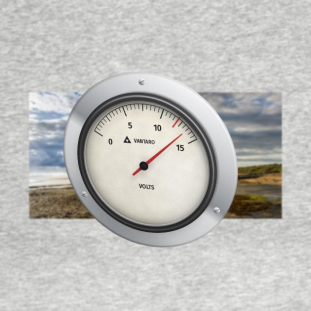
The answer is 13.5 V
